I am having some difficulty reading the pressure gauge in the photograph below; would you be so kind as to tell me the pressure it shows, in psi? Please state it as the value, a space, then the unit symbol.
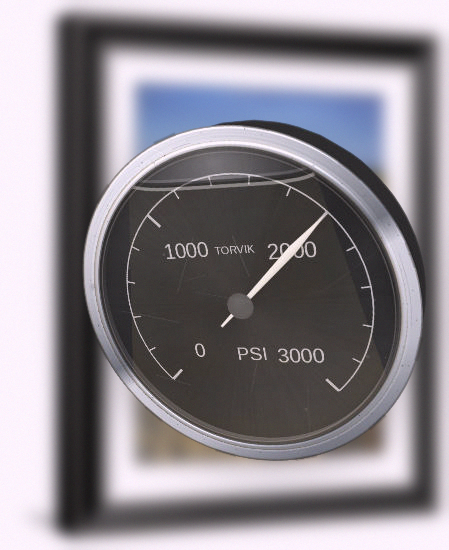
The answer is 2000 psi
